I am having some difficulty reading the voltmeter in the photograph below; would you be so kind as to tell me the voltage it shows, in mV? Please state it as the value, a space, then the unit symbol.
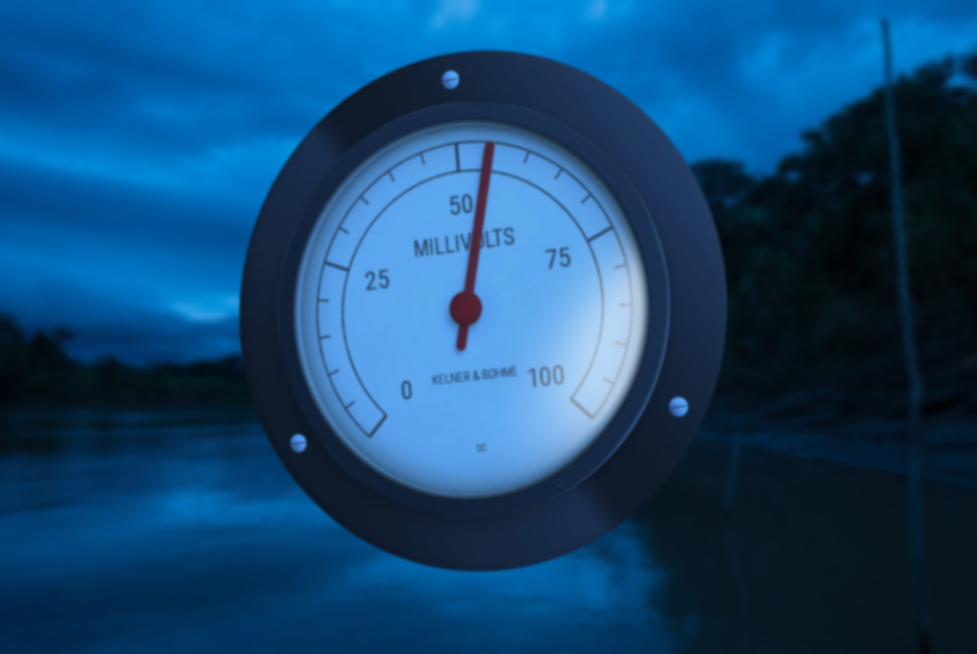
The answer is 55 mV
